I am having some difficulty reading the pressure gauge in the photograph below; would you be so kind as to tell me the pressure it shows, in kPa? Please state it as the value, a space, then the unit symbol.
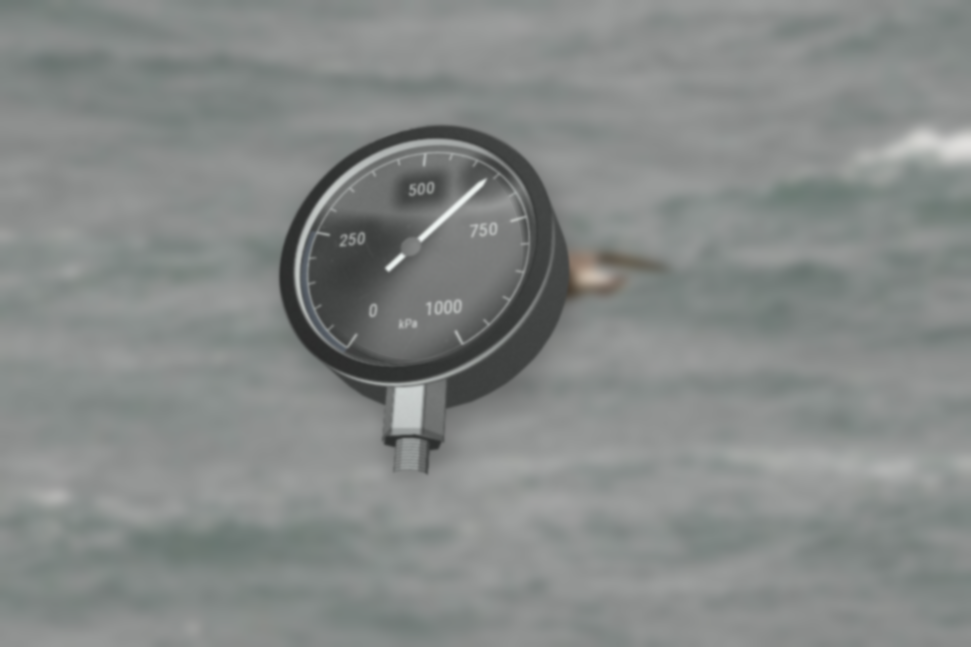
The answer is 650 kPa
